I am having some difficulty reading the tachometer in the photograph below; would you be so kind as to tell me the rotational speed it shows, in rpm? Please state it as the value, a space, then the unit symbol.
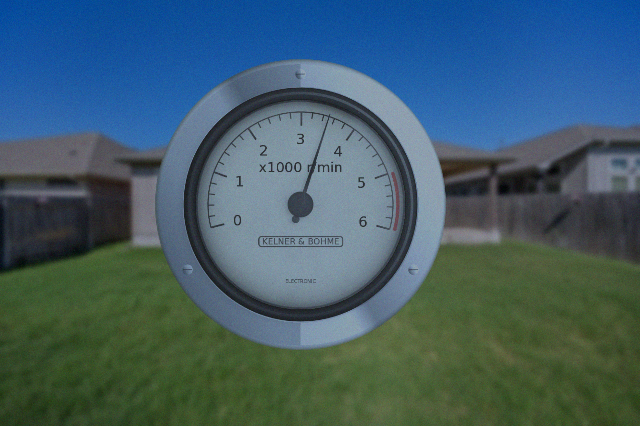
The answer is 3500 rpm
